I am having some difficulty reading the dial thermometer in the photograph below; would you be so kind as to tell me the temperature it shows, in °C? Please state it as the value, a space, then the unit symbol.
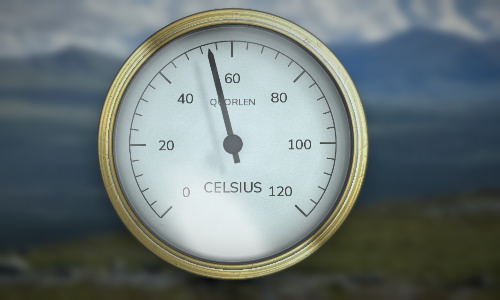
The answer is 54 °C
